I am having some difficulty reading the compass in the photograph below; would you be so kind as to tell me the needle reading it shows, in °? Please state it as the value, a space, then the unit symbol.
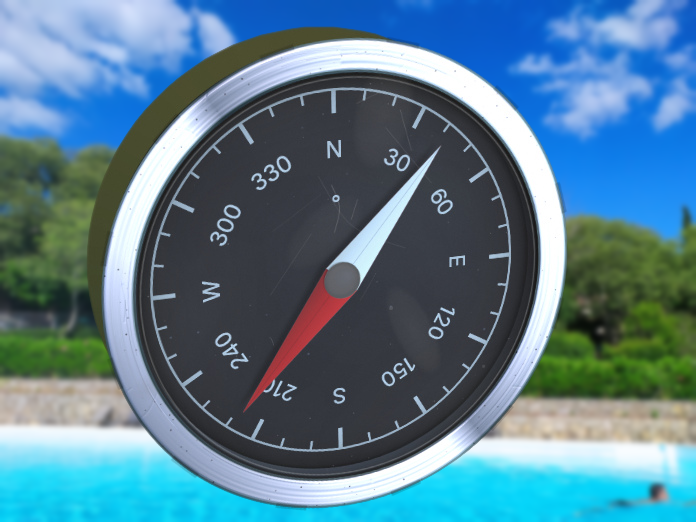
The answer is 220 °
